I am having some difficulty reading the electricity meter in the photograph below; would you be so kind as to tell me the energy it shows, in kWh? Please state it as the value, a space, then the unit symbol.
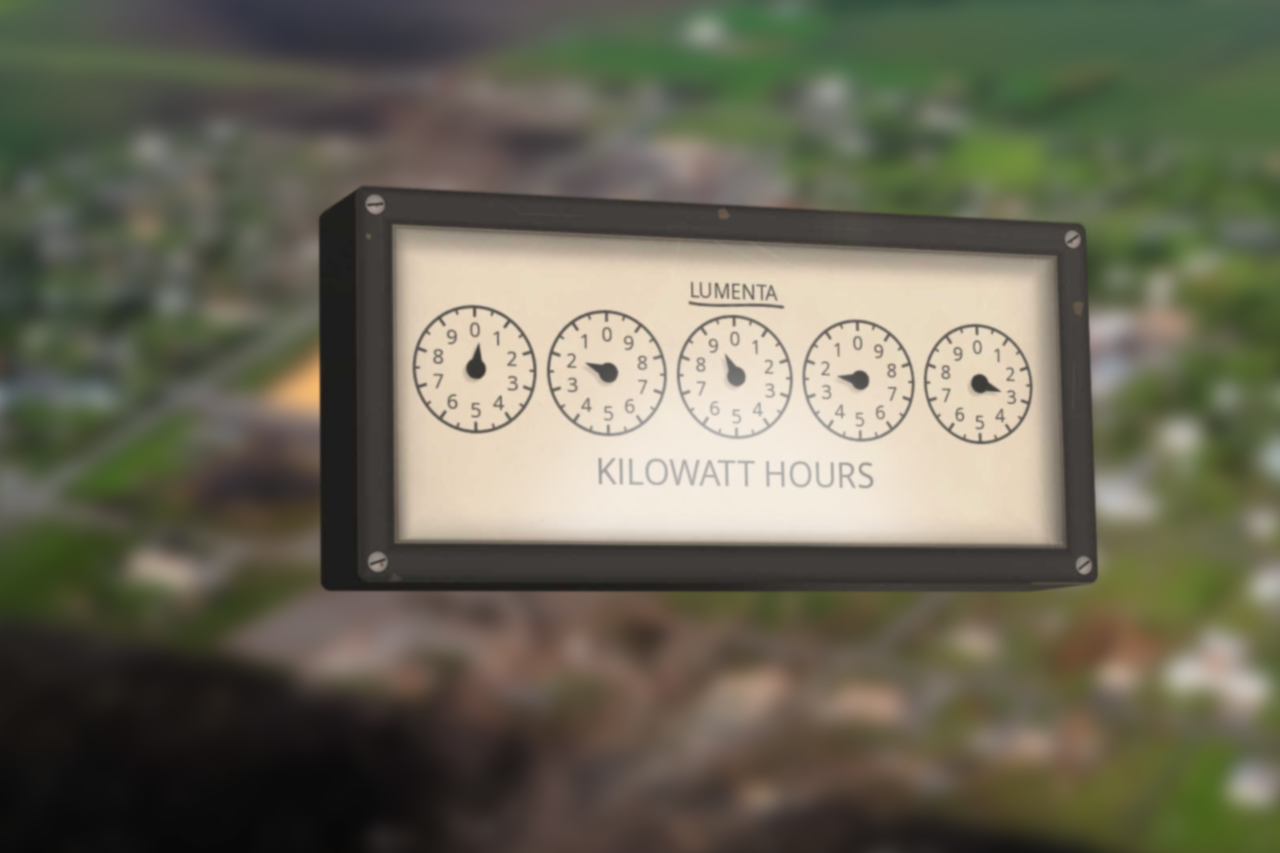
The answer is 1923 kWh
